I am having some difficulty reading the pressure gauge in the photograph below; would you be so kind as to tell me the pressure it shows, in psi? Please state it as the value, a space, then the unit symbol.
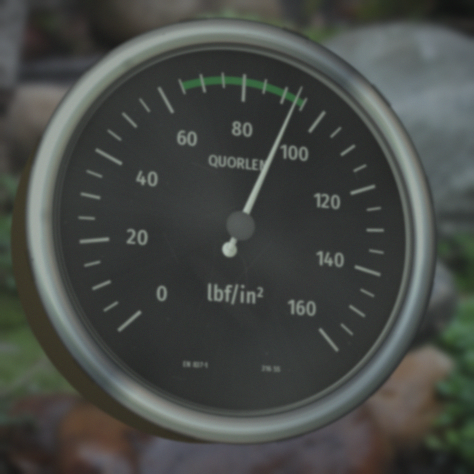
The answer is 92.5 psi
